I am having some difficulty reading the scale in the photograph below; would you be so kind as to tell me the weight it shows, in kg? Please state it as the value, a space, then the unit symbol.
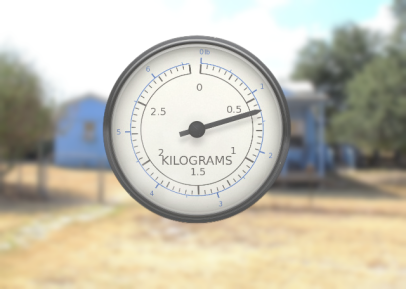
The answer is 0.6 kg
